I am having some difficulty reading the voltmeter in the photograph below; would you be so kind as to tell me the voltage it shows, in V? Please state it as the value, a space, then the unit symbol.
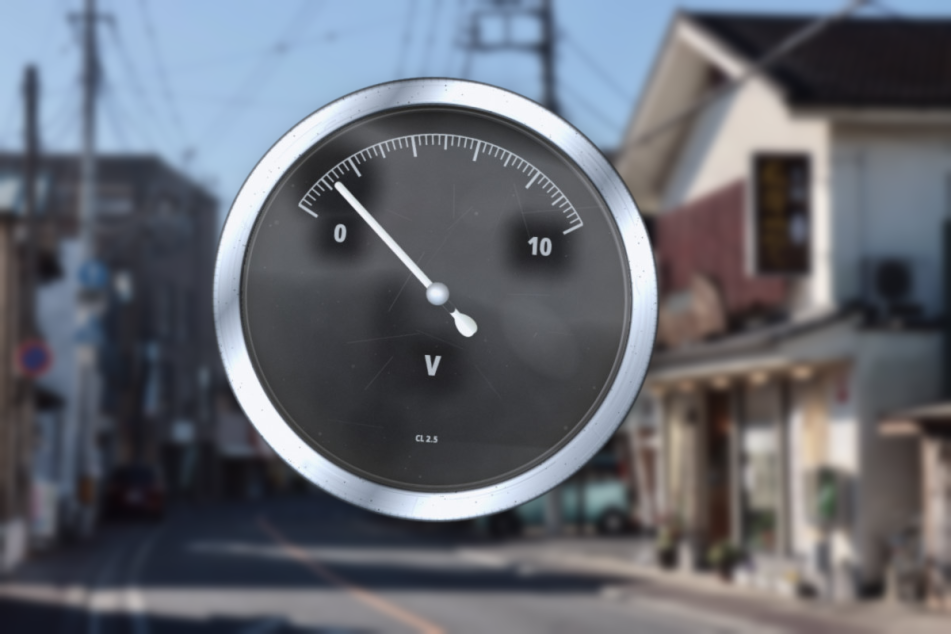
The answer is 1.2 V
